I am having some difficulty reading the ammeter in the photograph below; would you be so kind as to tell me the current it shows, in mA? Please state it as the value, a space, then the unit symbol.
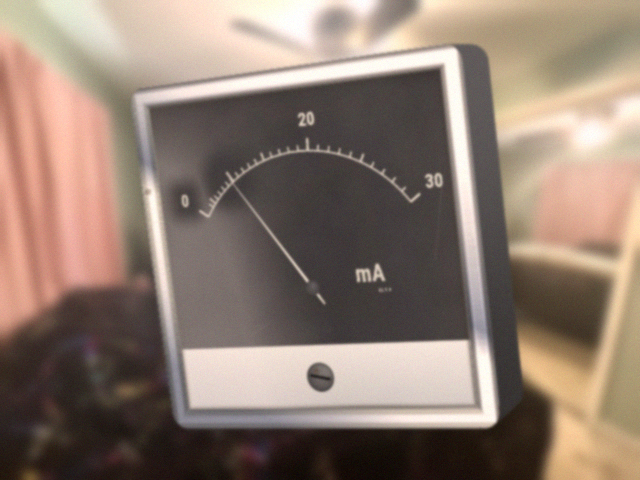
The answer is 10 mA
